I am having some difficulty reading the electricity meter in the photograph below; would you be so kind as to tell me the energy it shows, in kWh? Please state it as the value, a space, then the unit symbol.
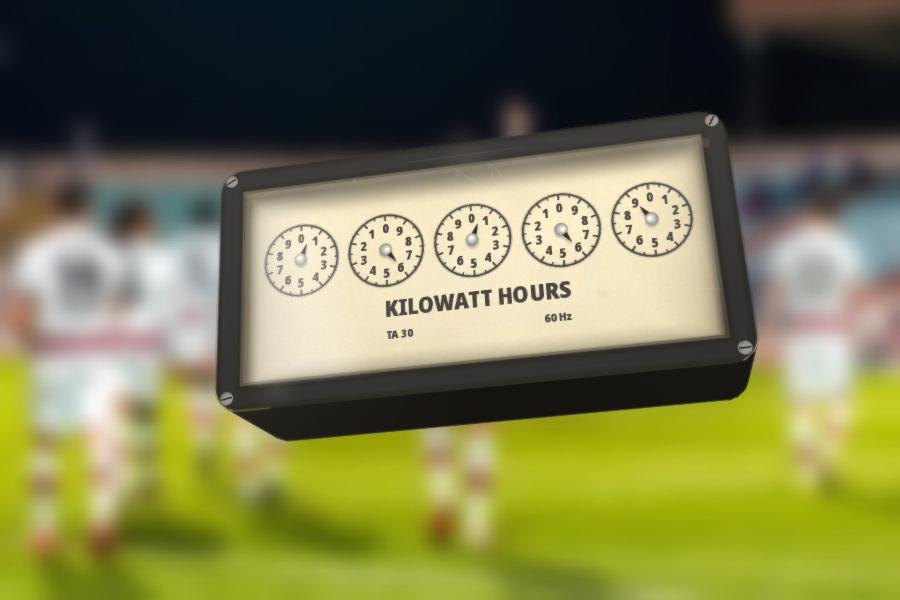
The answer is 6059 kWh
